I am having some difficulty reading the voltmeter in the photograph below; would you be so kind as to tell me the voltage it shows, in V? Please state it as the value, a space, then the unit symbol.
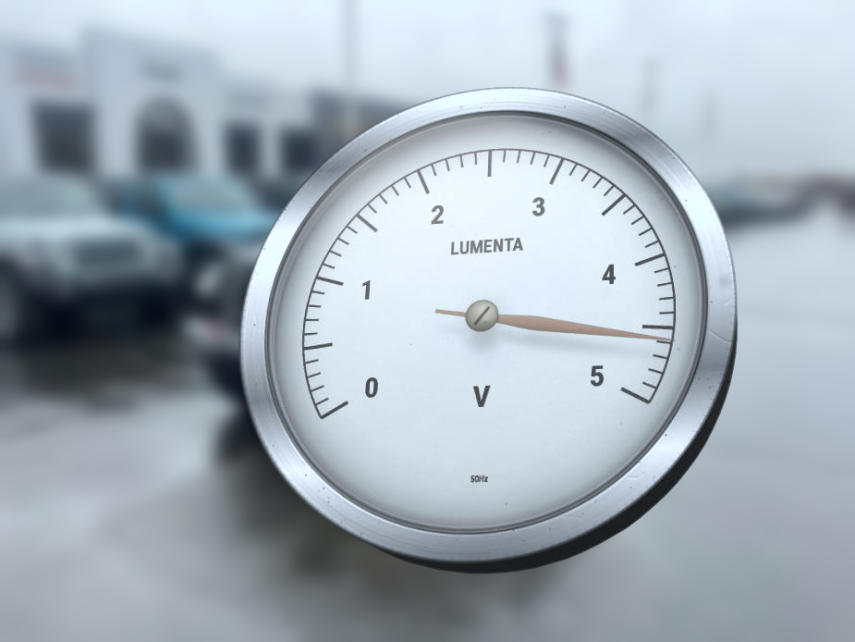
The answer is 4.6 V
